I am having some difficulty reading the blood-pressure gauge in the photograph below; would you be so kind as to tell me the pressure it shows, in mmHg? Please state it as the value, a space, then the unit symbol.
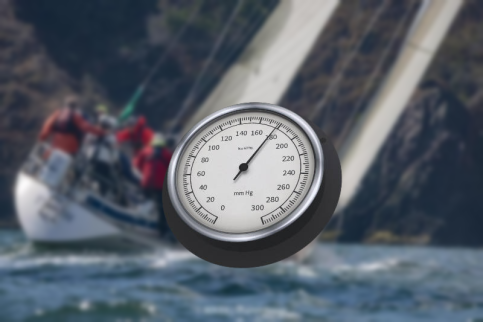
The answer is 180 mmHg
